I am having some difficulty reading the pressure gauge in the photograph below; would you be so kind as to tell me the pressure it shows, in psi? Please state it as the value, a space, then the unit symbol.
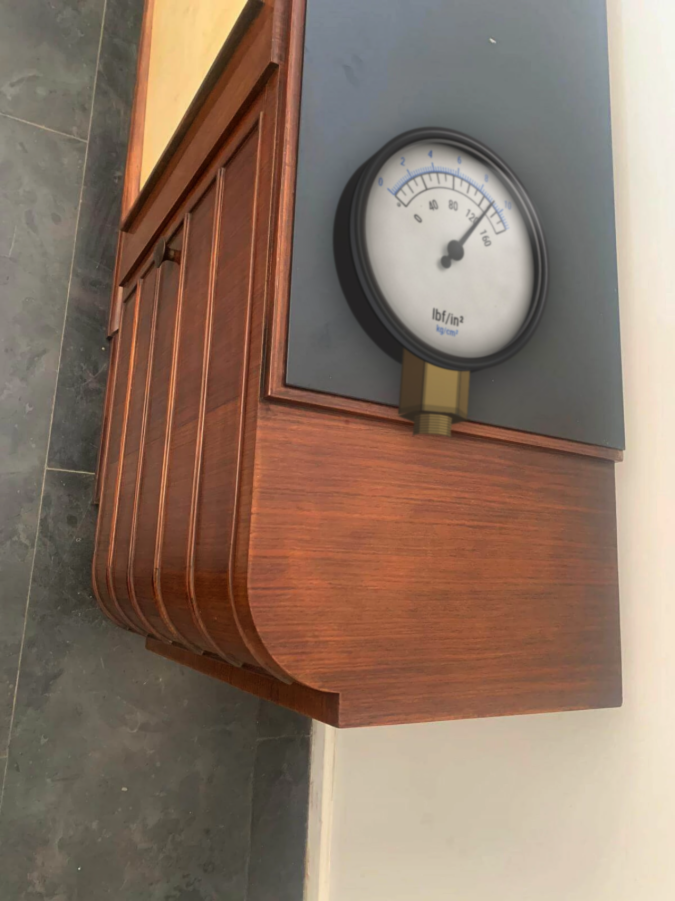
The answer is 130 psi
